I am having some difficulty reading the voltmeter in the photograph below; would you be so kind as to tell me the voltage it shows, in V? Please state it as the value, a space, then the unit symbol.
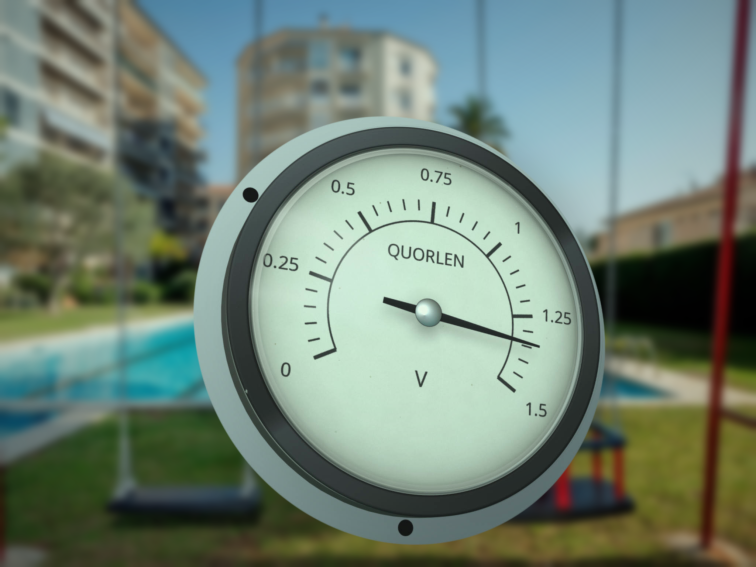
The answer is 1.35 V
